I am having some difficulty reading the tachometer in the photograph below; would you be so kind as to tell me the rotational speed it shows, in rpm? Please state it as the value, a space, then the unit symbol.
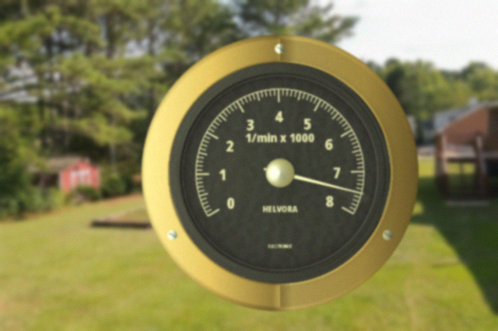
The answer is 7500 rpm
